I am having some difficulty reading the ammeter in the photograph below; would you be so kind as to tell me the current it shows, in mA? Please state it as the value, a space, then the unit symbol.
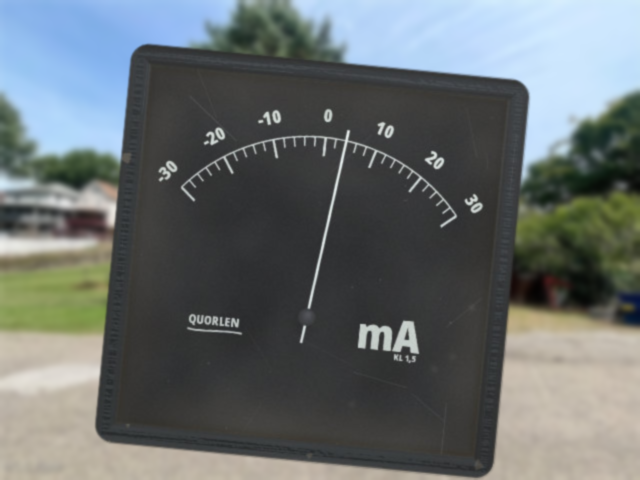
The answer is 4 mA
